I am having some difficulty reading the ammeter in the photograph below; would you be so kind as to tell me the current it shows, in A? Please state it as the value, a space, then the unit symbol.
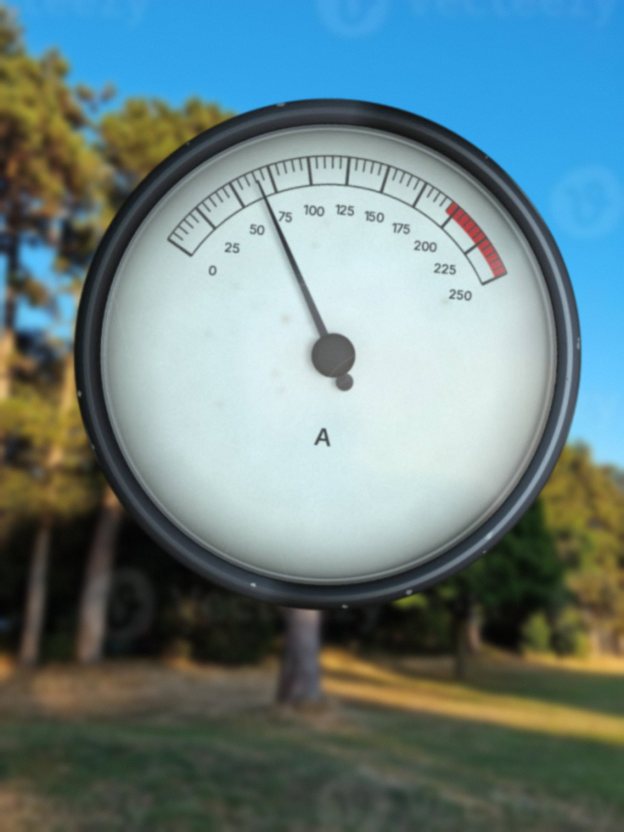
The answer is 65 A
